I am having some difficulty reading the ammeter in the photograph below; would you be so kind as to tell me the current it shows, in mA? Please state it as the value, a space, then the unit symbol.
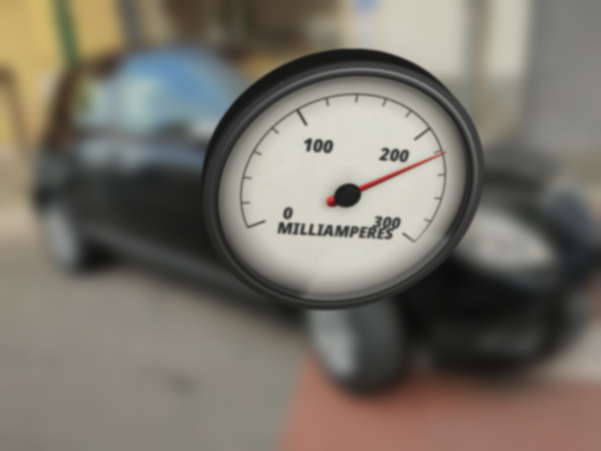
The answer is 220 mA
